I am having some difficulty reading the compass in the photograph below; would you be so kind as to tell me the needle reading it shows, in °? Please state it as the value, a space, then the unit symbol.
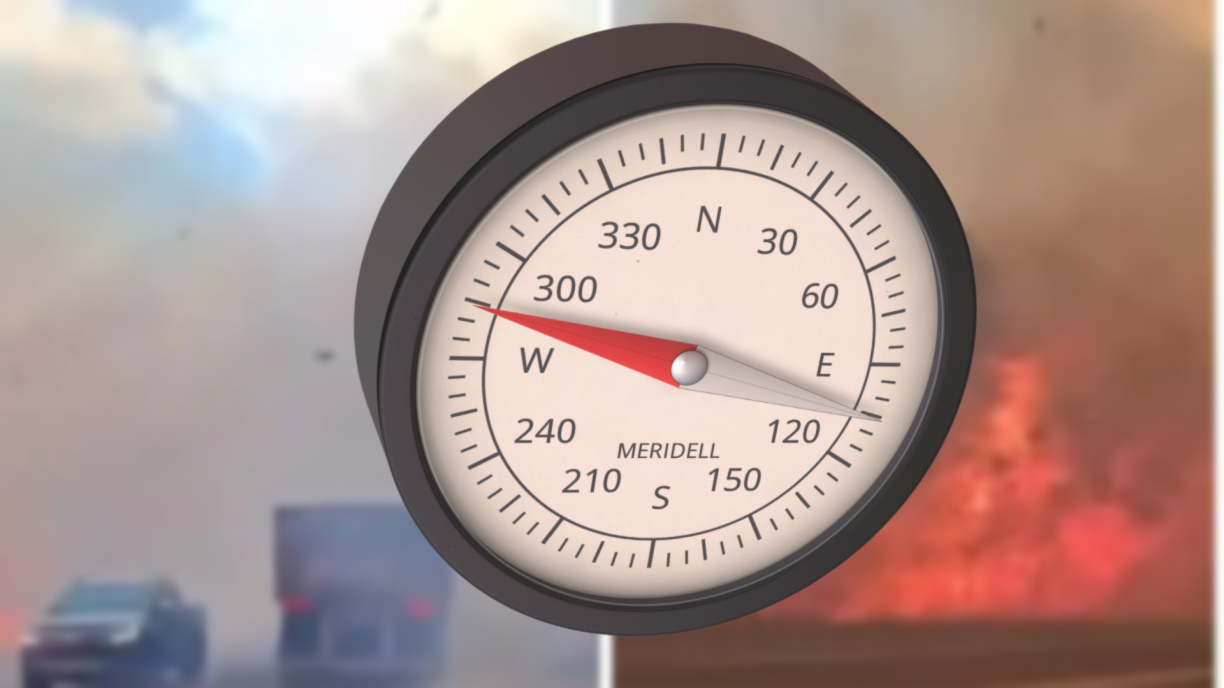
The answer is 285 °
